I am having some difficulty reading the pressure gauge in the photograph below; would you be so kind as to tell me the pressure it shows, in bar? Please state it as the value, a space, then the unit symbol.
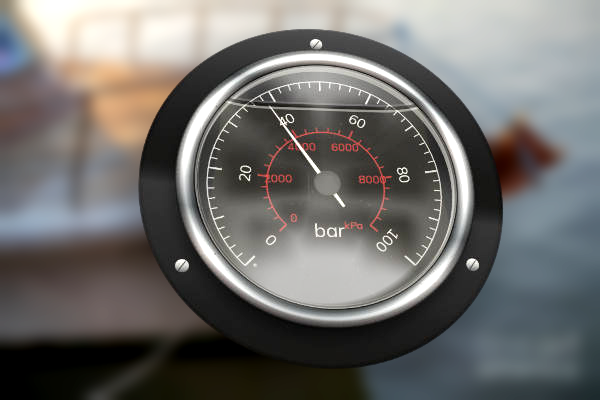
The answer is 38 bar
